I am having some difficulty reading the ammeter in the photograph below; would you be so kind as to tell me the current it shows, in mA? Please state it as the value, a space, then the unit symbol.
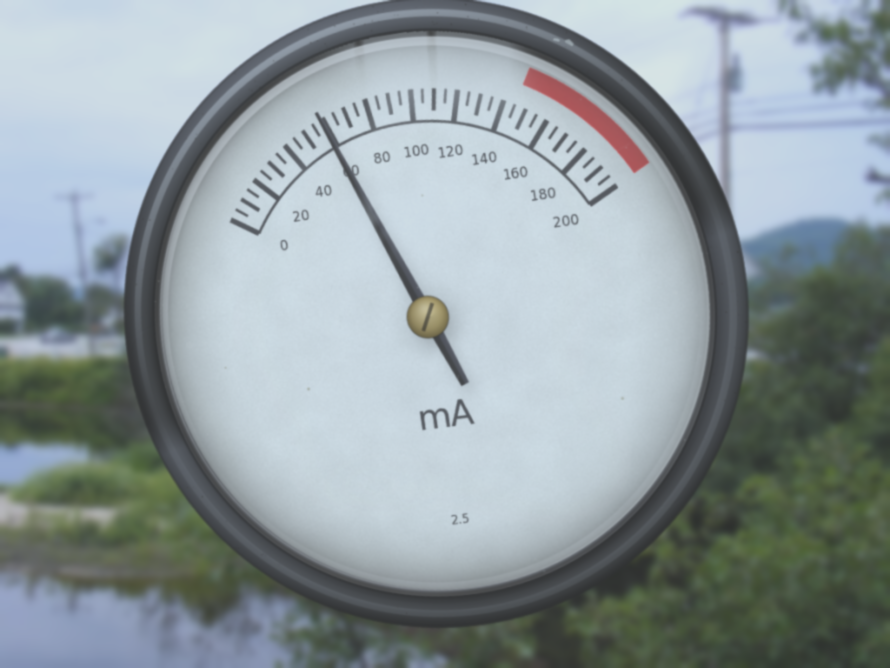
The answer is 60 mA
